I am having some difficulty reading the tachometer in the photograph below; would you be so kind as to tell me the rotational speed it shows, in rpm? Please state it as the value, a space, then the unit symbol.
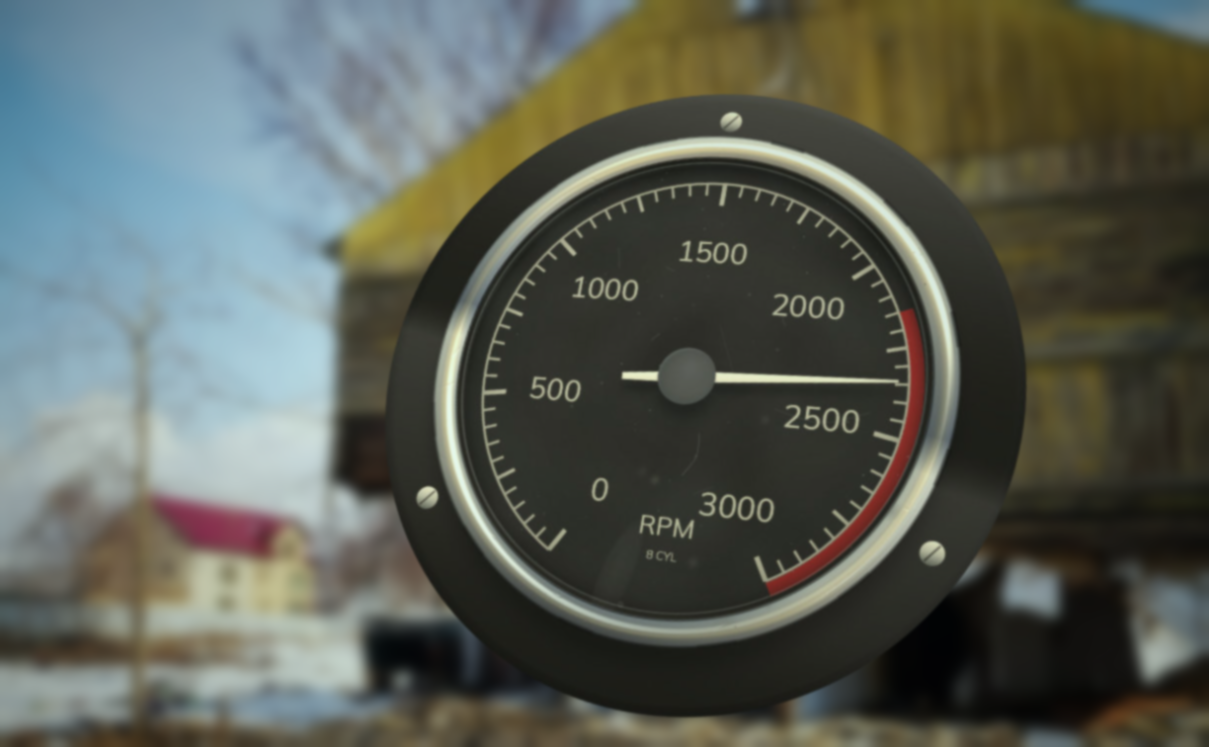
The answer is 2350 rpm
